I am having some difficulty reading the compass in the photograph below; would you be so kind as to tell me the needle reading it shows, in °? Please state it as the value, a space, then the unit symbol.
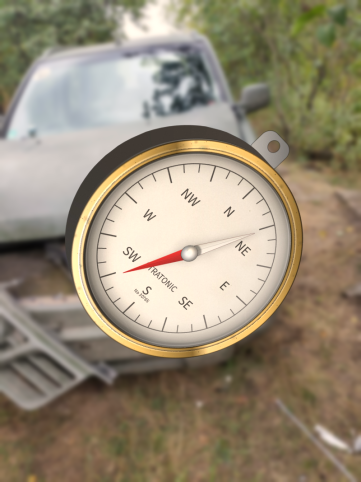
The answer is 210 °
